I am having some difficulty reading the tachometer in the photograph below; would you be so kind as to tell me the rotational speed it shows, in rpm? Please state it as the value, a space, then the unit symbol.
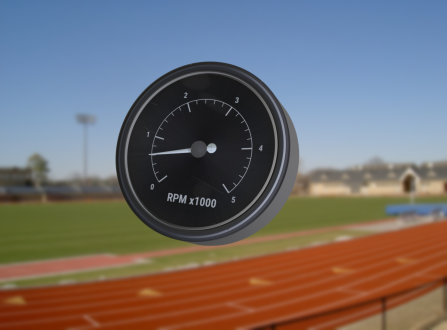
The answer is 600 rpm
